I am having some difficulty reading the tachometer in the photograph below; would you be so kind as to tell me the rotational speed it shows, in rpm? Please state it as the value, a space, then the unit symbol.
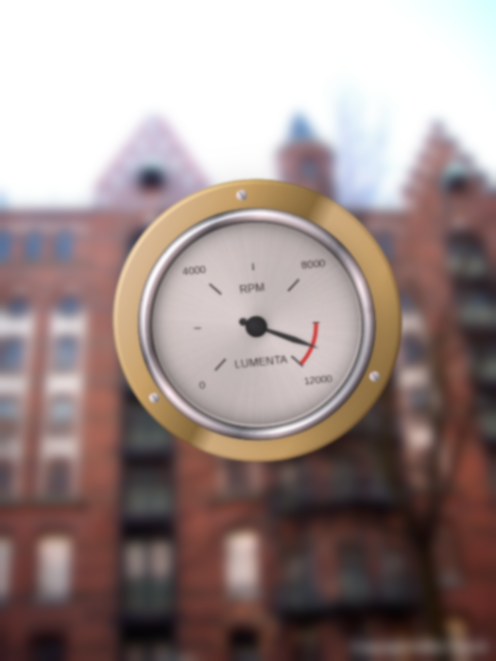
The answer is 11000 rpm
